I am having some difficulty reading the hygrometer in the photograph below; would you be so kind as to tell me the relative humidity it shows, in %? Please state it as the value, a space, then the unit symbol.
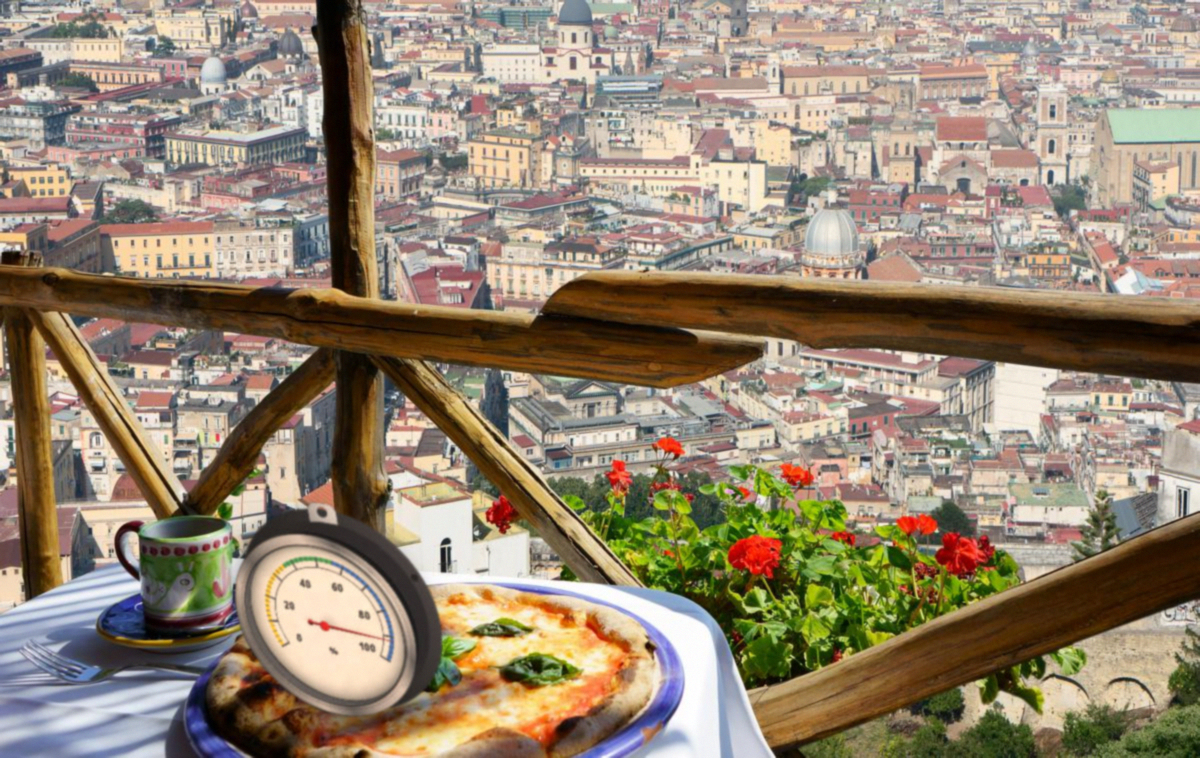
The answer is 90 %
